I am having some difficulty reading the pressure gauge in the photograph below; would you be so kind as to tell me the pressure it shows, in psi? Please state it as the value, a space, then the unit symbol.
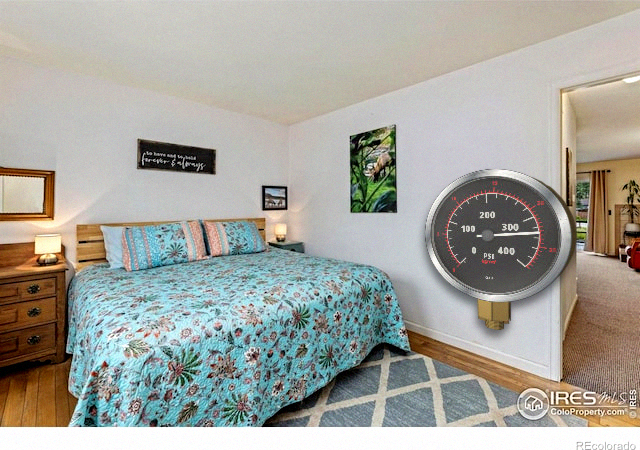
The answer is 330 psi
